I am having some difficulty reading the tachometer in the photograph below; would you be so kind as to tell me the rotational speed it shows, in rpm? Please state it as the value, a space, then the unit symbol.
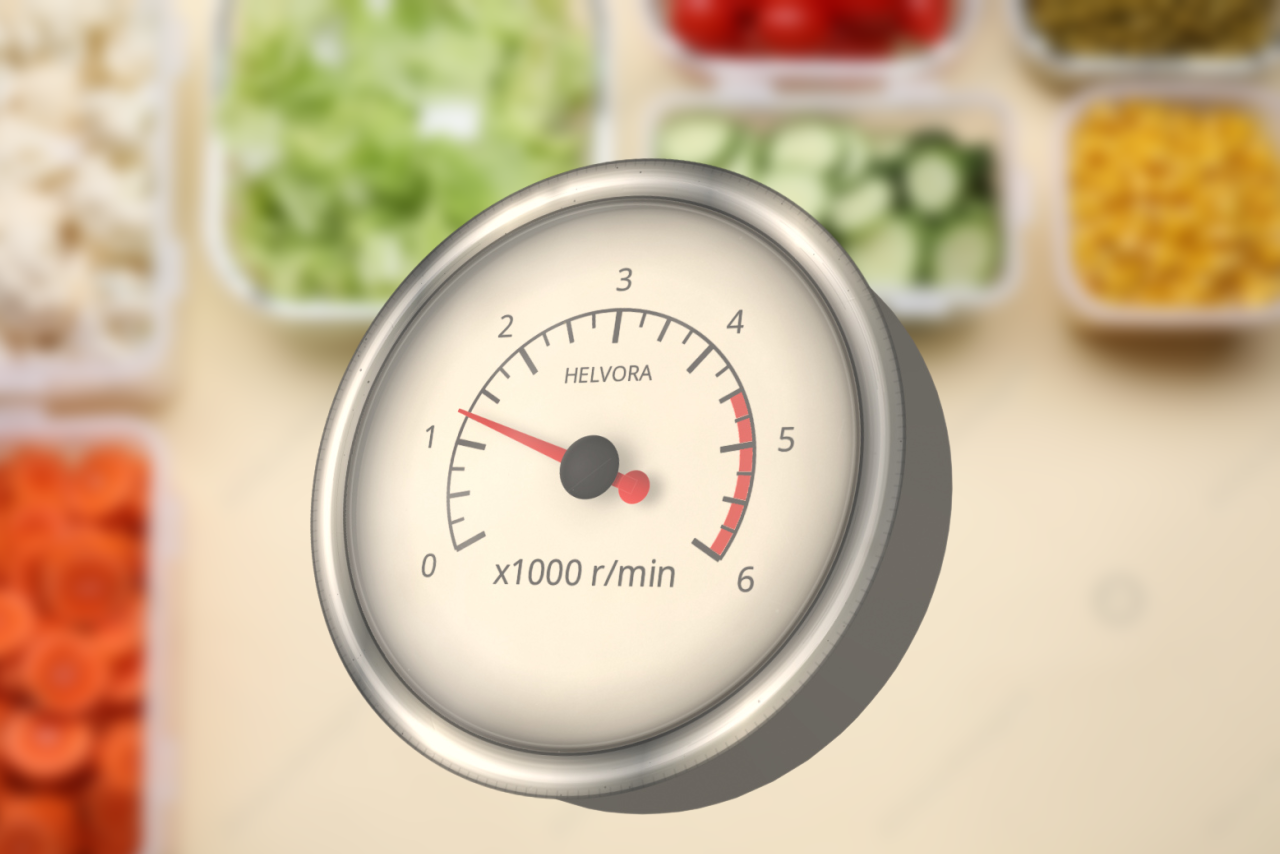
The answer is 1250 rpm
